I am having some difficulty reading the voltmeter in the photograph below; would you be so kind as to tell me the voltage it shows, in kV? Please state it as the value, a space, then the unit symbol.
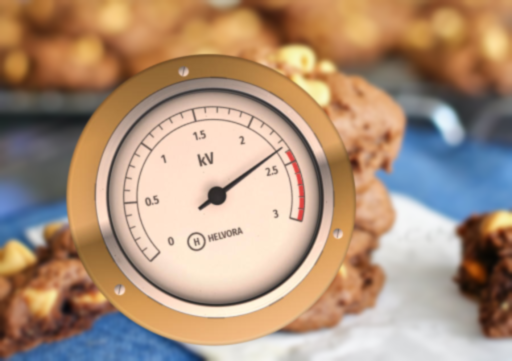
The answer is 2.35 kV
